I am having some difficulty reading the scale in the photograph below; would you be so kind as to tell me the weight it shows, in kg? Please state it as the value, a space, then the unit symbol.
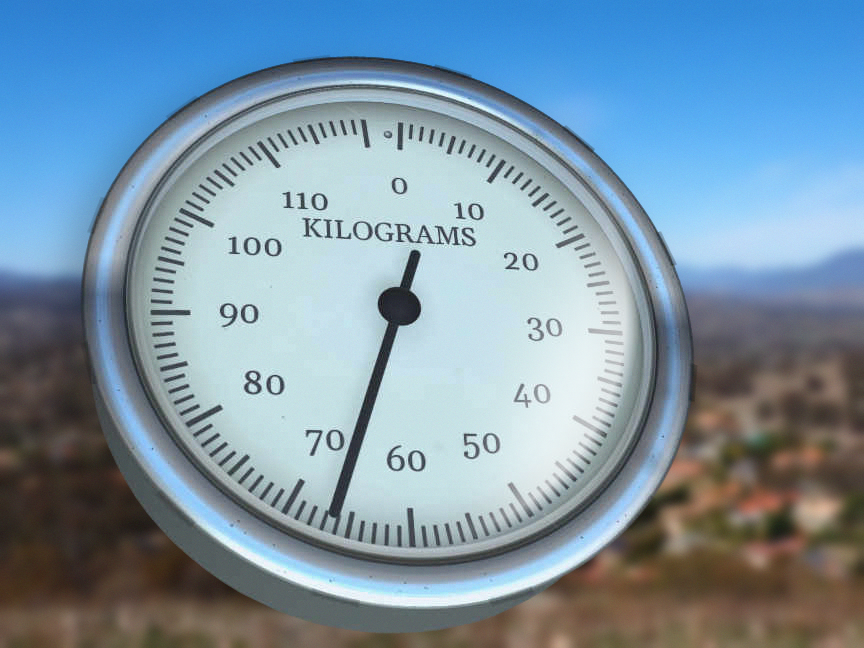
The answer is 66.5 kg
